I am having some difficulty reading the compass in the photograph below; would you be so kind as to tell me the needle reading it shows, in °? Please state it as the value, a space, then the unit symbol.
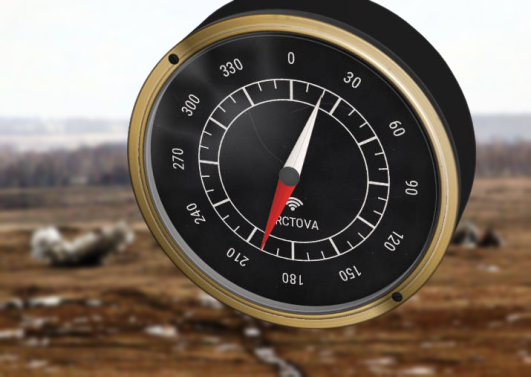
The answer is 200 °
